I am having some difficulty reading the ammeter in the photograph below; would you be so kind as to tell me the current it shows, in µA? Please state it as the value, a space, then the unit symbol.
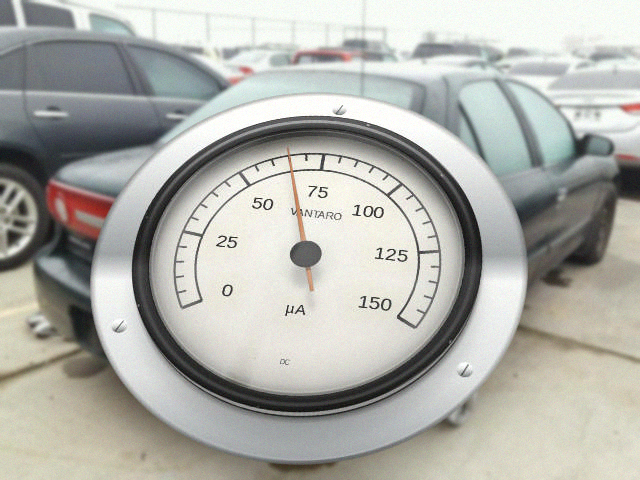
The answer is 65 µA
